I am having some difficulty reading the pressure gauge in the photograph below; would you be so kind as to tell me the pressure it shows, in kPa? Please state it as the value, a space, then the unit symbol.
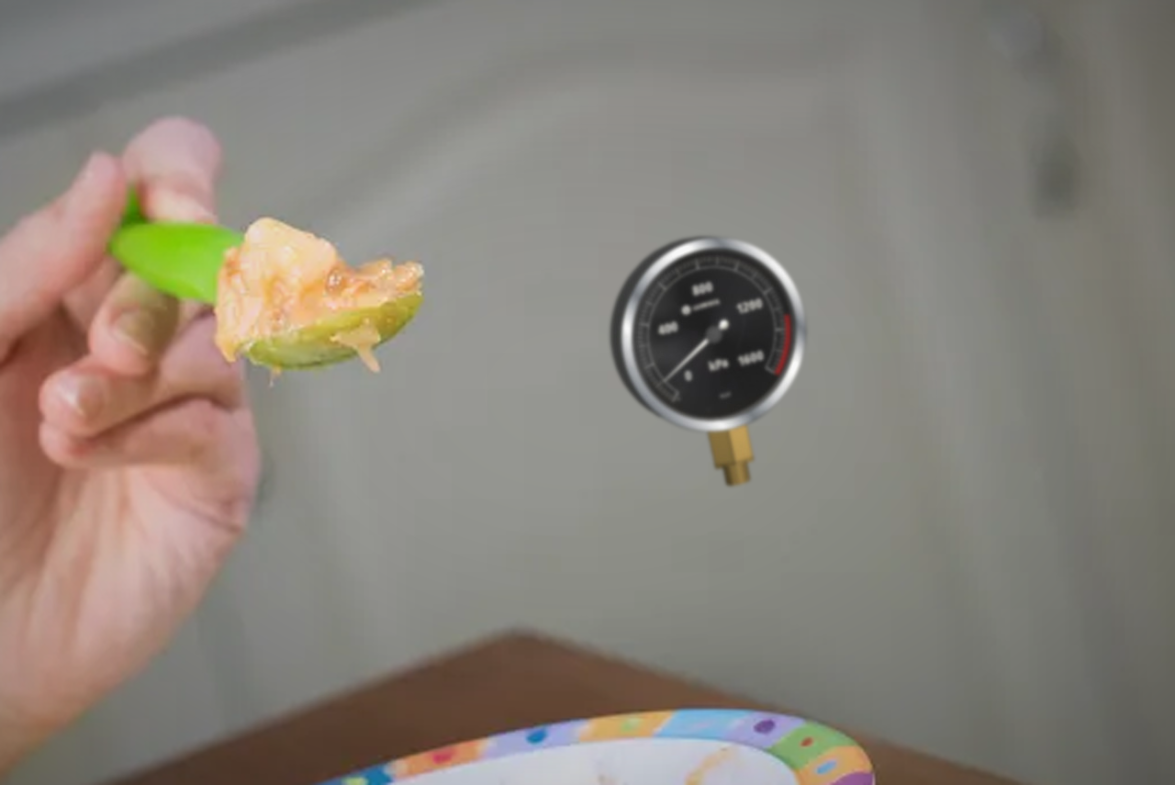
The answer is 100 kPa
